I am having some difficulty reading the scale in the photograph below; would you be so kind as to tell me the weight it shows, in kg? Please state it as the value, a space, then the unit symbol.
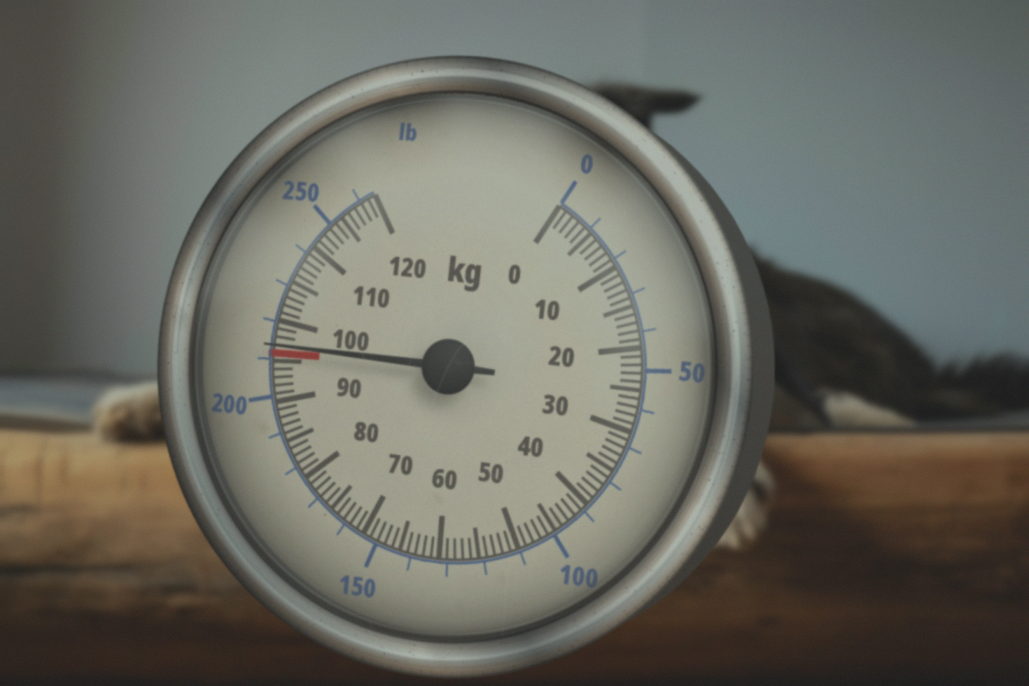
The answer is 97 kg
